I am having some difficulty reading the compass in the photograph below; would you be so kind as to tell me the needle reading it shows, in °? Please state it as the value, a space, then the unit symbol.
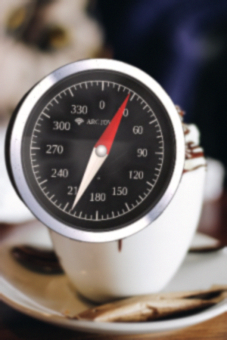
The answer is 25 °
